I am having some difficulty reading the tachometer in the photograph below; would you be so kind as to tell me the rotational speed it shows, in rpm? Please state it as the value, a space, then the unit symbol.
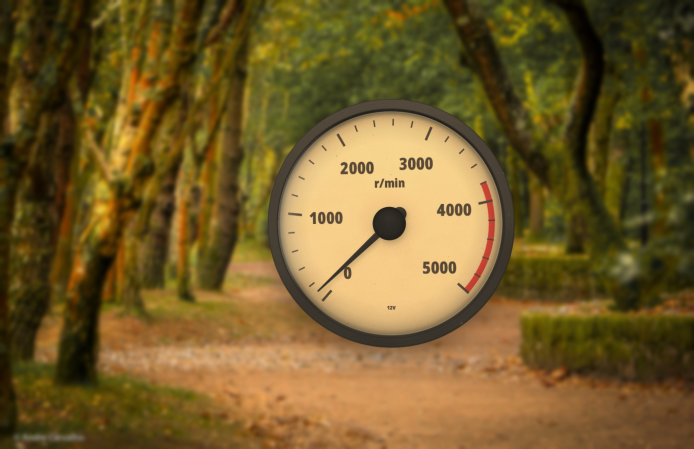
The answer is 100 rpm
